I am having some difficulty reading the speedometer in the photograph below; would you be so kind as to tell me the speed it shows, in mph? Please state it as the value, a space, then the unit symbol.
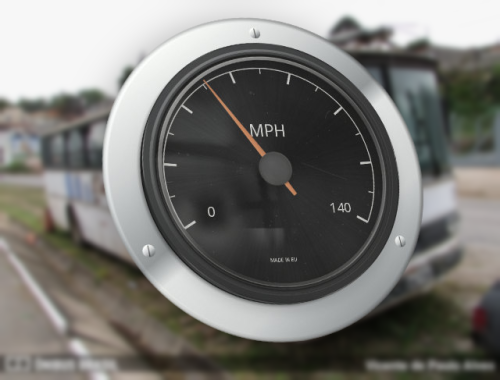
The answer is 50 mph
